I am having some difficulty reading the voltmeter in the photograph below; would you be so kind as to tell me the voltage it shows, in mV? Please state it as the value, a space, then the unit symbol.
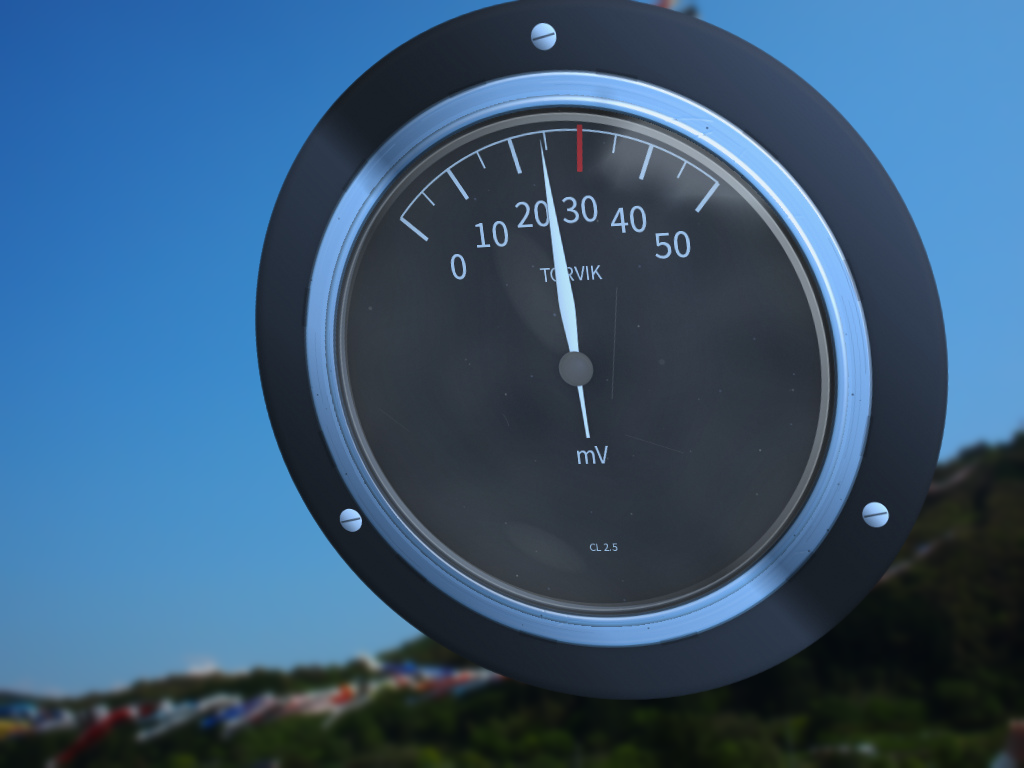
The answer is 25 mV
